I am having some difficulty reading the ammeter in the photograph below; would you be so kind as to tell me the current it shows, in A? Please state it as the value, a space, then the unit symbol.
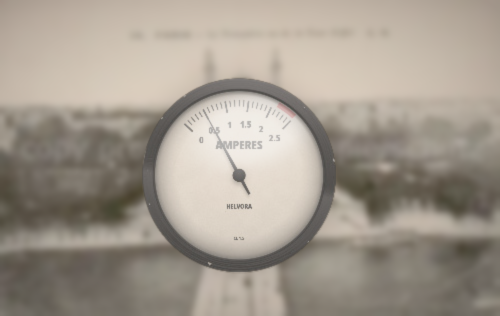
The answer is 0.5 A
